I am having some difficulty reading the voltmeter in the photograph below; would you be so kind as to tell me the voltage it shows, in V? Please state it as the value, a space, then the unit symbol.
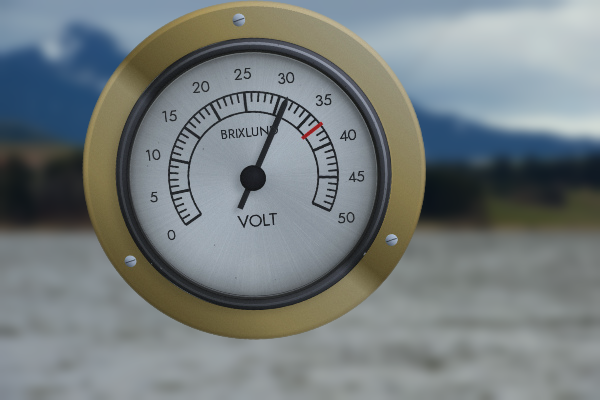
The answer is 31 V
